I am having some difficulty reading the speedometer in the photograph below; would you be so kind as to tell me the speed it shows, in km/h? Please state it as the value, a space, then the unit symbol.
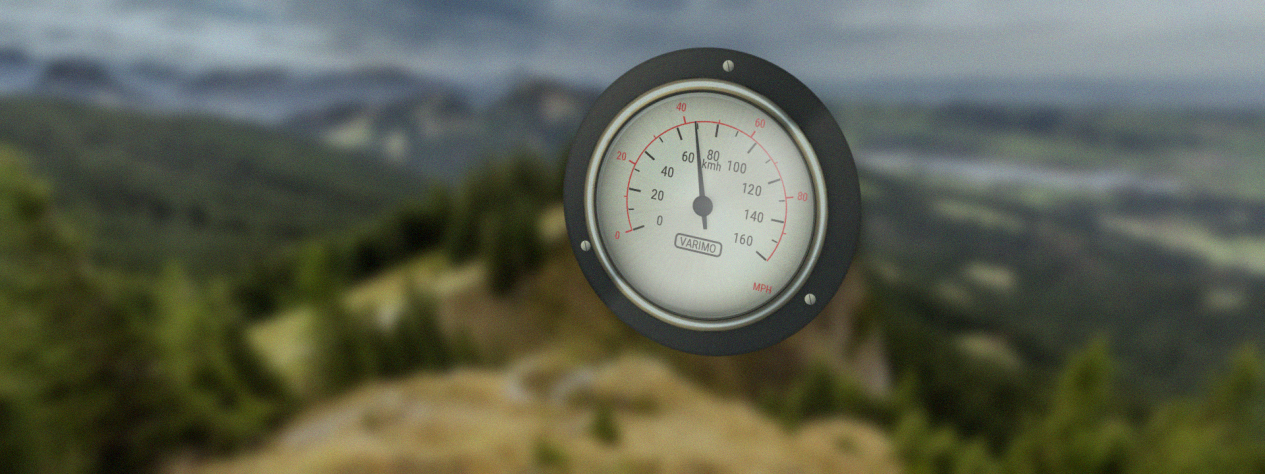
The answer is 70 km/h
